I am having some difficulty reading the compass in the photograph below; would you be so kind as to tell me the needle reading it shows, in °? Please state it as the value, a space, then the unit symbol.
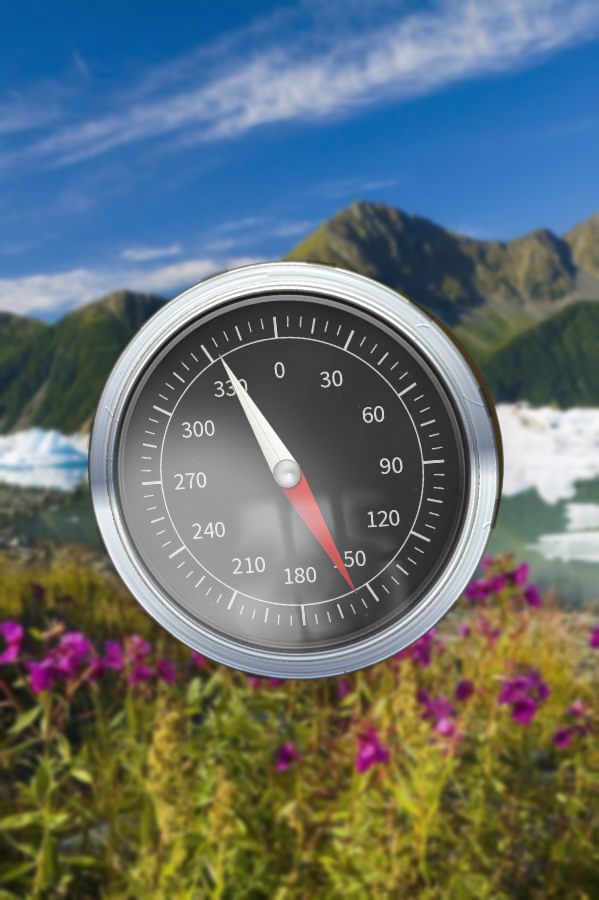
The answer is 155 °
